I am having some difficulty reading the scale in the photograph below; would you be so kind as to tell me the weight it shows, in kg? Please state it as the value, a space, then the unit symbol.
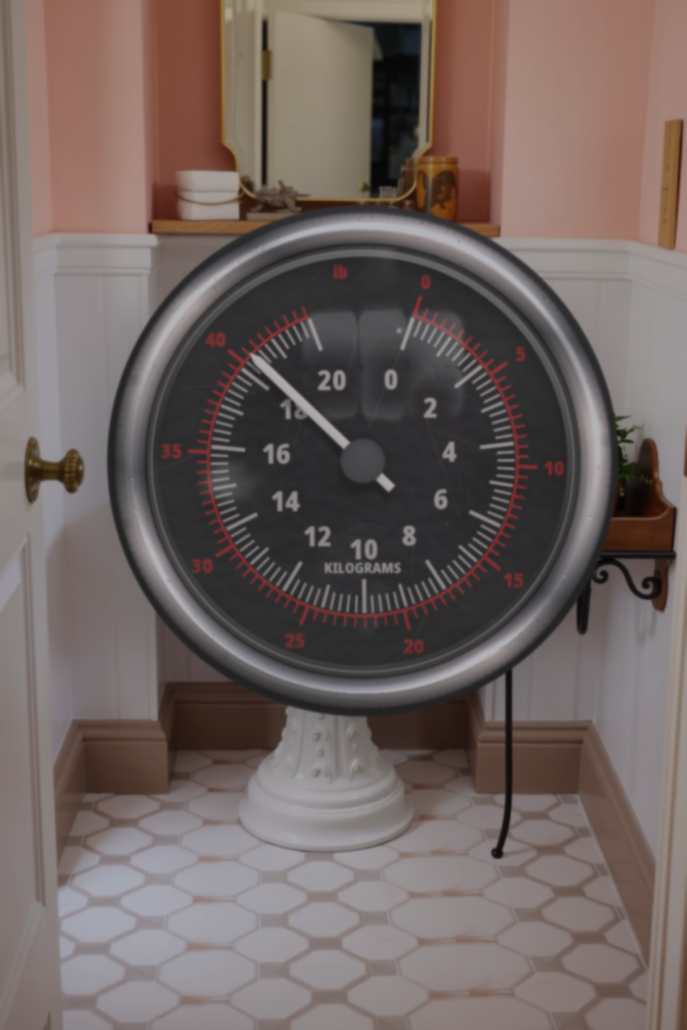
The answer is 18.4 kg
